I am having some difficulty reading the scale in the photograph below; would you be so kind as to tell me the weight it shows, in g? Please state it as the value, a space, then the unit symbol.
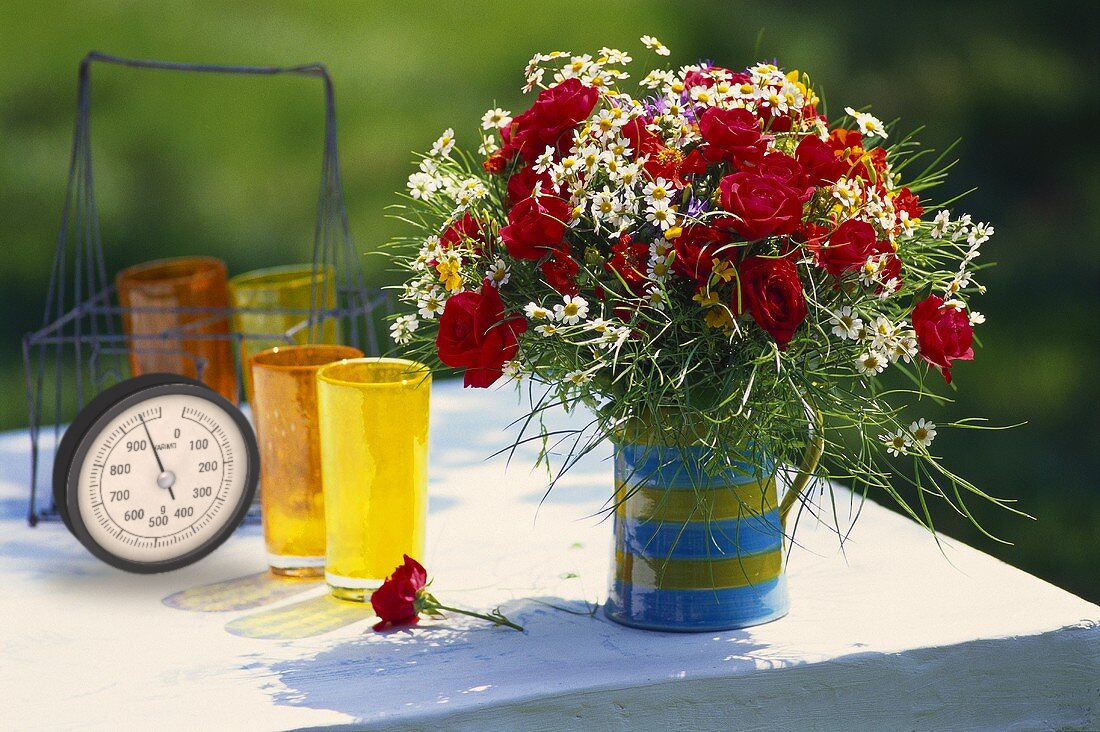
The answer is 950 g
